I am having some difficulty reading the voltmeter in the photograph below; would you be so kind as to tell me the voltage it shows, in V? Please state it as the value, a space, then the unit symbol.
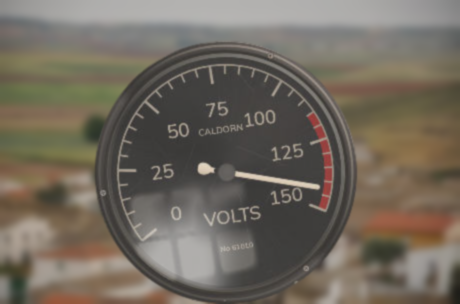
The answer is 142.5 V
